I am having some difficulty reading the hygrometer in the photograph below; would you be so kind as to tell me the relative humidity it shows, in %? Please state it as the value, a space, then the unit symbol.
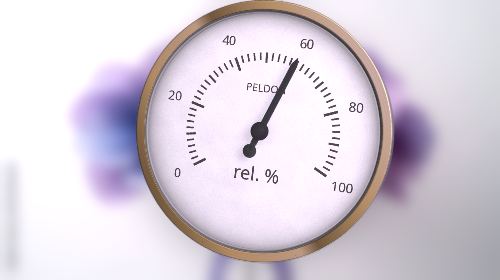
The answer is 60 %
